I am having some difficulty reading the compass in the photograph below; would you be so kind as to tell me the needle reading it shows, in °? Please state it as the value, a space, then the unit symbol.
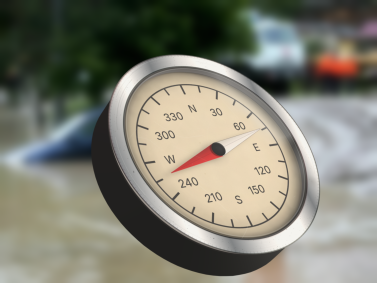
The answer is 255 °
